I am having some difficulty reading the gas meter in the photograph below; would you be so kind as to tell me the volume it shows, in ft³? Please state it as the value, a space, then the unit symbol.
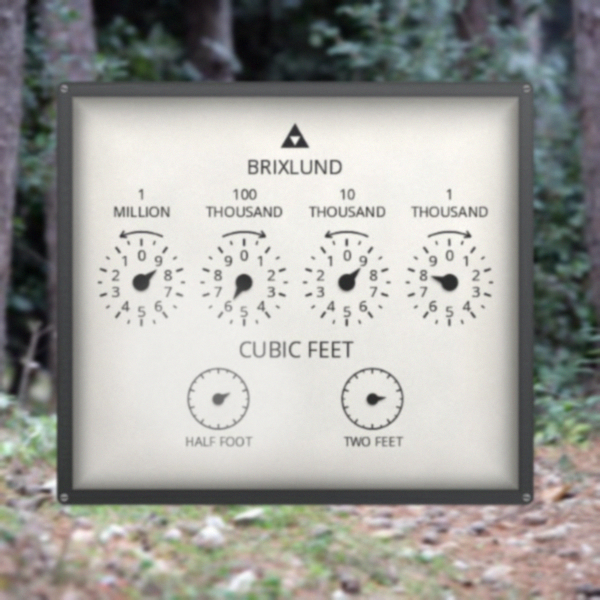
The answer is 858800 ft³
